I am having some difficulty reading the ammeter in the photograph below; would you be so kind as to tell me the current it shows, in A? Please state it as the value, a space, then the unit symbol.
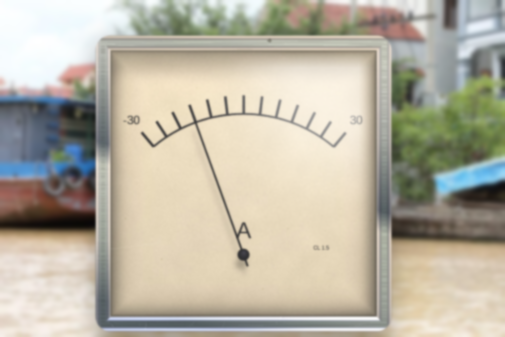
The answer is -15 A
